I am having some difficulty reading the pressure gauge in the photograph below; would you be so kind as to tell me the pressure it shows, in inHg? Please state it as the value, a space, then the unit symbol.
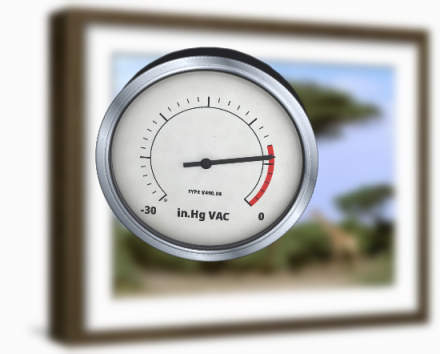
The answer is -6 inHg
